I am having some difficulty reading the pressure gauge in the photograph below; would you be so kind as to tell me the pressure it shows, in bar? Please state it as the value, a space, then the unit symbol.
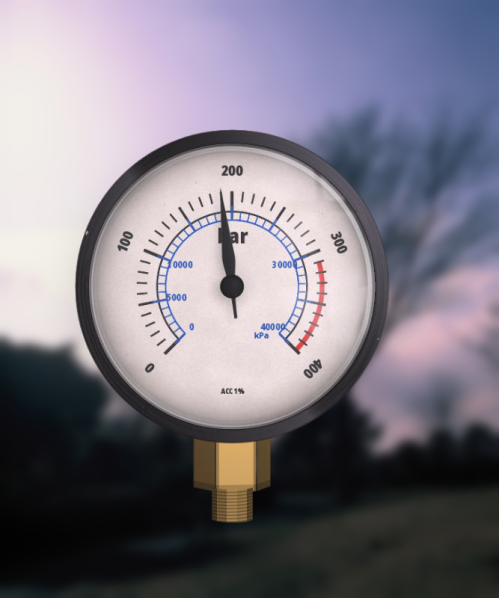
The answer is 190 bar
